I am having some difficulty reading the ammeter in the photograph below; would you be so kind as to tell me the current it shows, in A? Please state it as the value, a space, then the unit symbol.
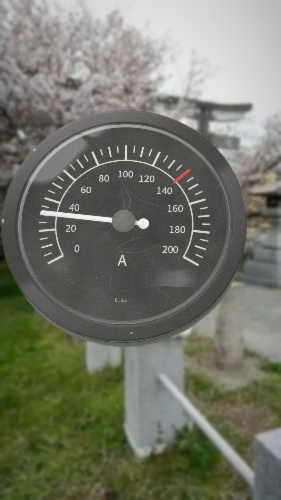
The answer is 30 A
